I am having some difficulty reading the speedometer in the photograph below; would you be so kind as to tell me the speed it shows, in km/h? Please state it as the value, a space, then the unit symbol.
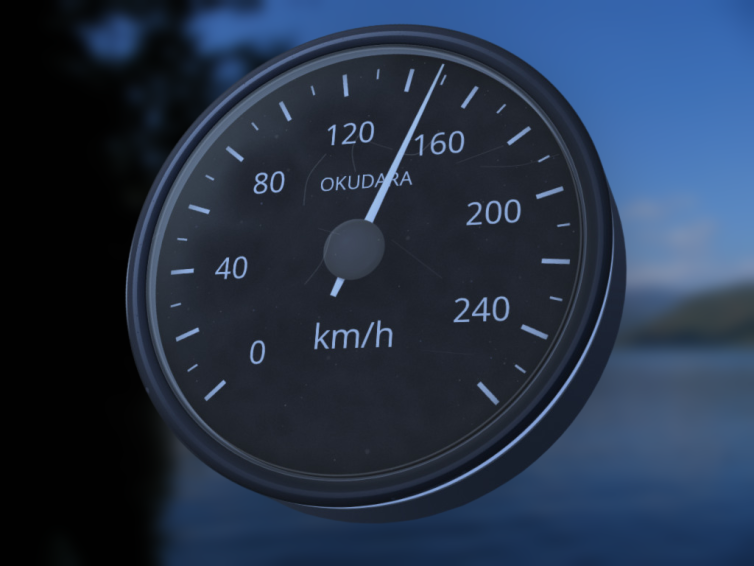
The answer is 150 km/h
